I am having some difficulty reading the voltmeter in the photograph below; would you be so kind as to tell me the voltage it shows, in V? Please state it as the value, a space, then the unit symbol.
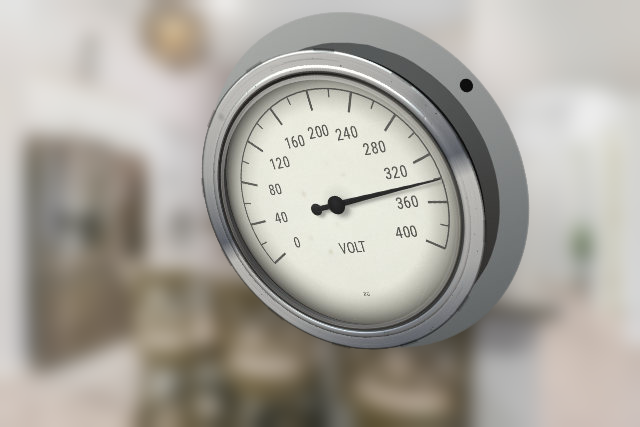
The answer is 340 V
